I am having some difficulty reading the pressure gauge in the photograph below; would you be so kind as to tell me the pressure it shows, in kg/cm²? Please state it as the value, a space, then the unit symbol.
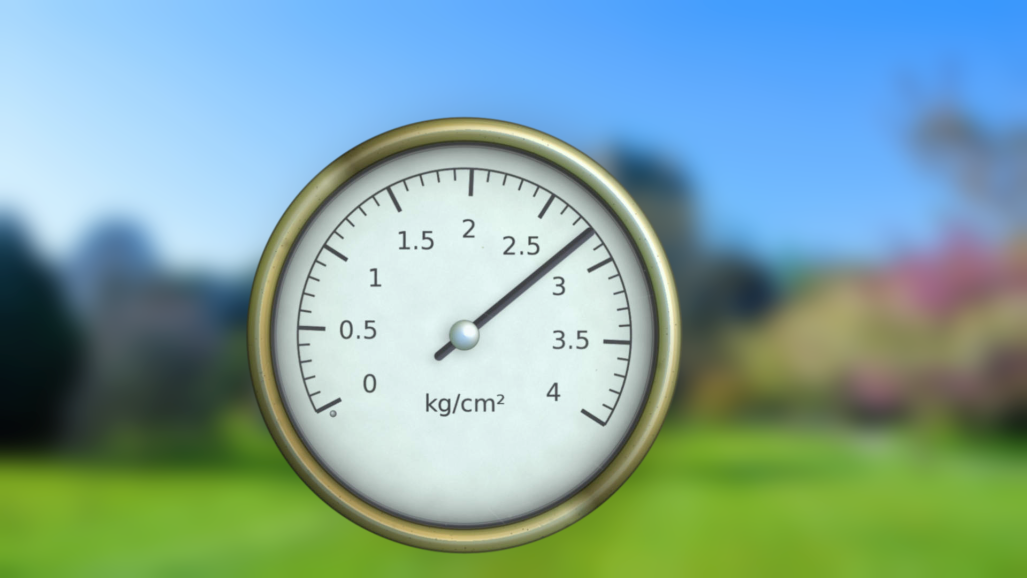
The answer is 2.8 kg/cm²
